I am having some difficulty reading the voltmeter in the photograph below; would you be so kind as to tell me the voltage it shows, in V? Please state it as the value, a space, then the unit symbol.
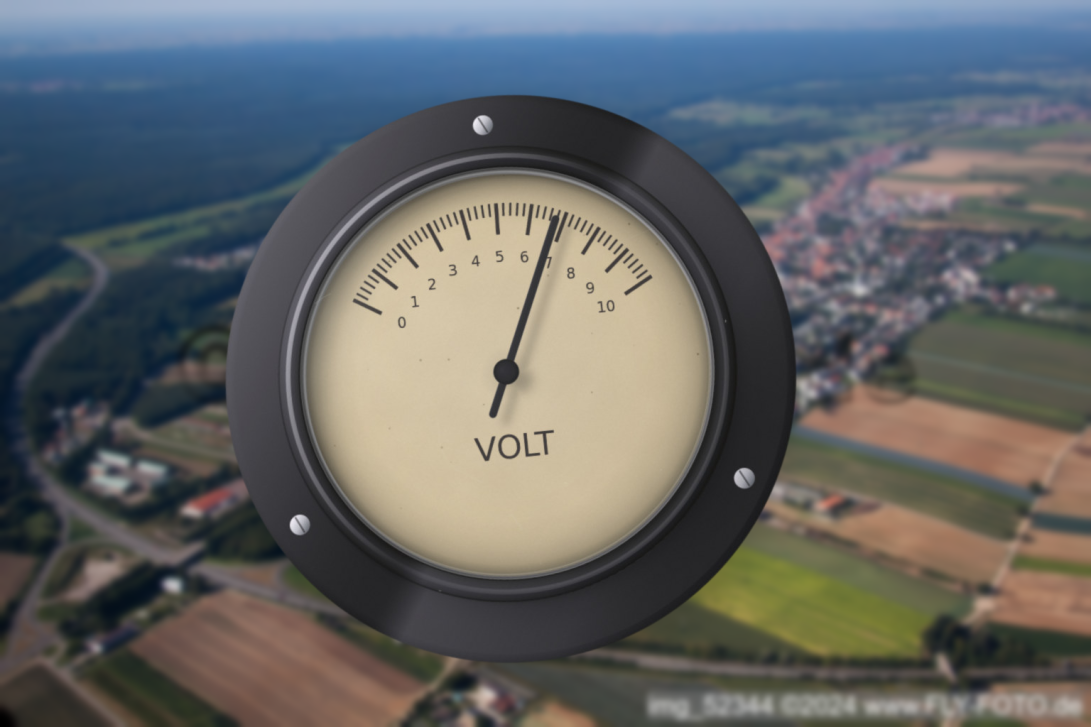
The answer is 6.8 V
